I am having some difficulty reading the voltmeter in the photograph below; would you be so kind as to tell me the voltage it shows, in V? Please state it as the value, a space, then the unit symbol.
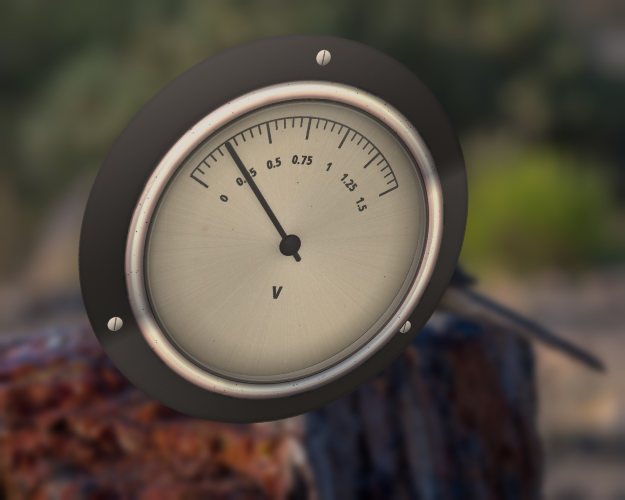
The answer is 0.25 V
